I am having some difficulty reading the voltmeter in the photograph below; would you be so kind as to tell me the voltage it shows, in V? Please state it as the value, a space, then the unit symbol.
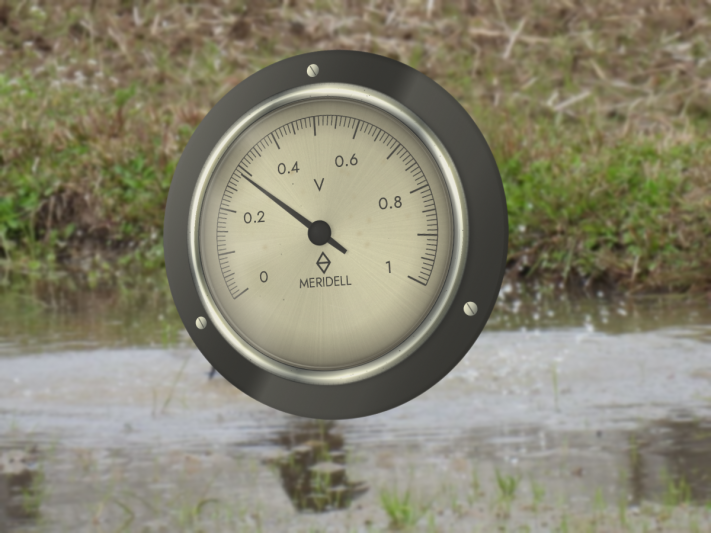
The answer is 0.29 V
